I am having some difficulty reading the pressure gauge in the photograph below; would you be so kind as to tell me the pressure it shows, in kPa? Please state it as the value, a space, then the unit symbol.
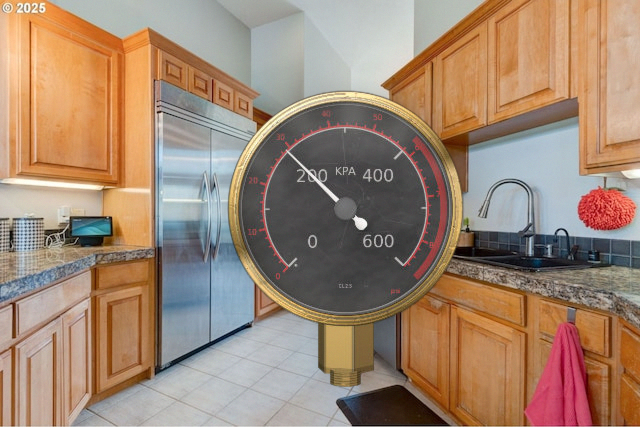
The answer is 200 kPa
